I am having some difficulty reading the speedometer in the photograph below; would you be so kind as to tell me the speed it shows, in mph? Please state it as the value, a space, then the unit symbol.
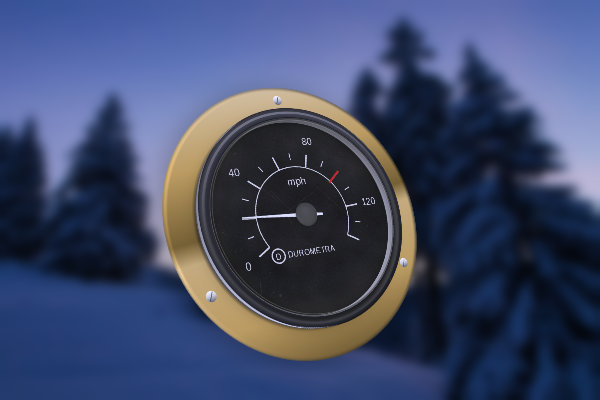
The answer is 20 mph
